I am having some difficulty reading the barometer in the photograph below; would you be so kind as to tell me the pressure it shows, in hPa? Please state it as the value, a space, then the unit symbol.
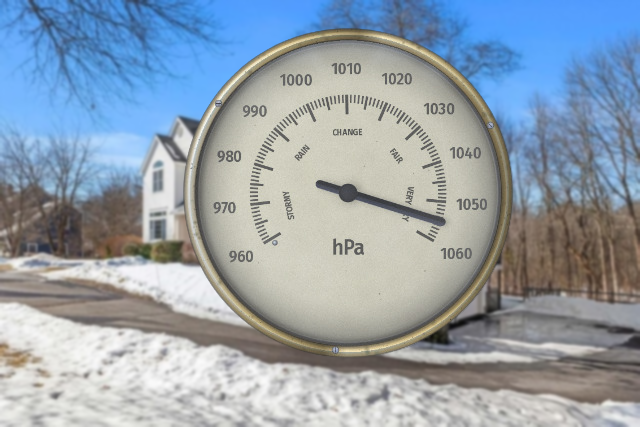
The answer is 1055 hPa
